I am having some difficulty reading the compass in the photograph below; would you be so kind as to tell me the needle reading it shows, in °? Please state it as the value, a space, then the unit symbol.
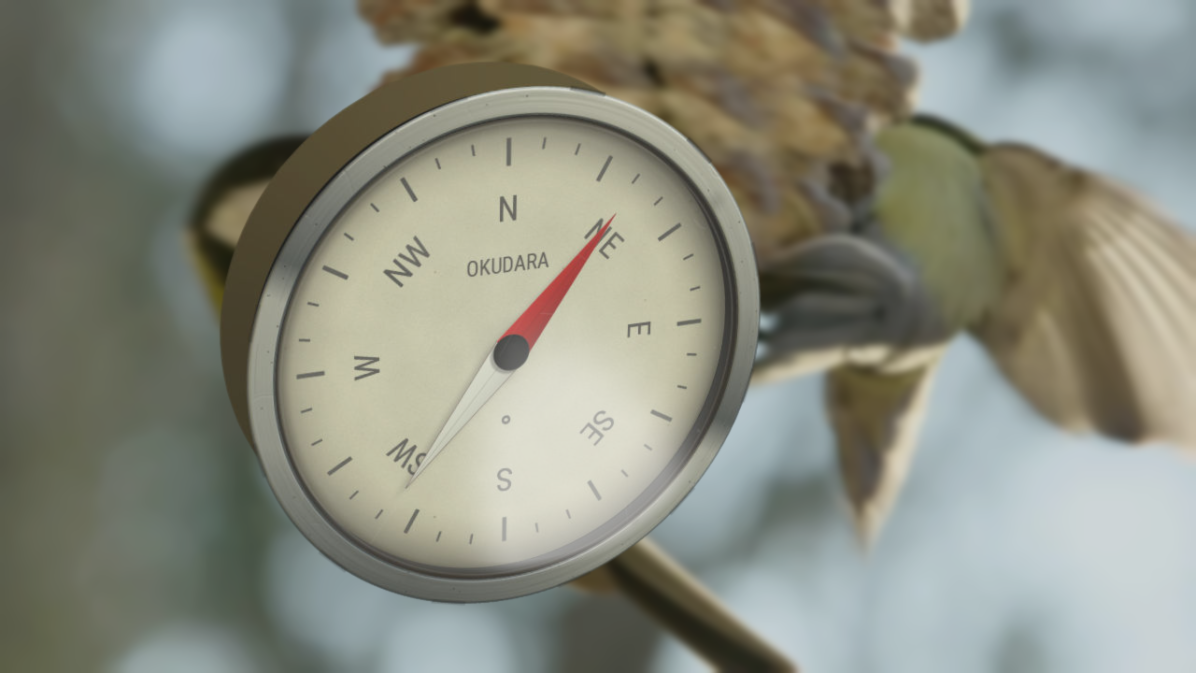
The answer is 40 °
